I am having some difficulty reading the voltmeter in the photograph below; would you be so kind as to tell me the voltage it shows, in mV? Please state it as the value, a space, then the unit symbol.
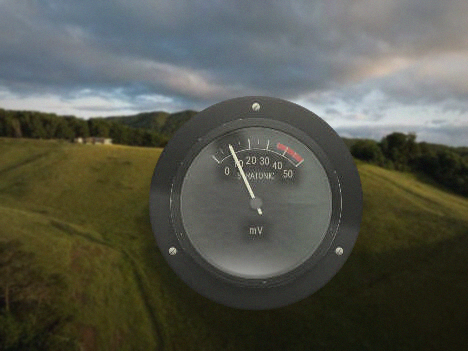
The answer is 10 mV
